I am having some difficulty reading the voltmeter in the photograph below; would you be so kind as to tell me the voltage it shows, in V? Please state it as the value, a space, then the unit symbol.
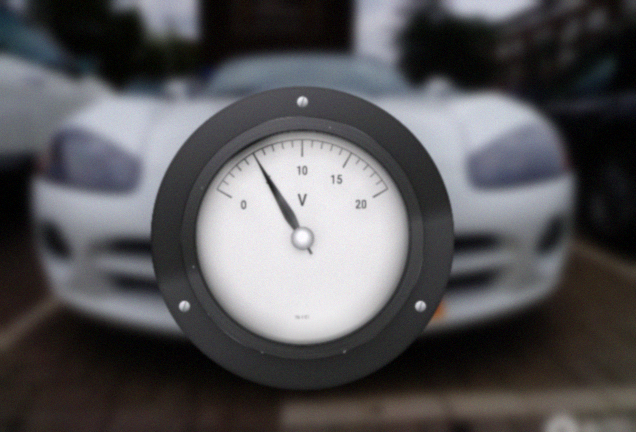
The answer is 5 V
